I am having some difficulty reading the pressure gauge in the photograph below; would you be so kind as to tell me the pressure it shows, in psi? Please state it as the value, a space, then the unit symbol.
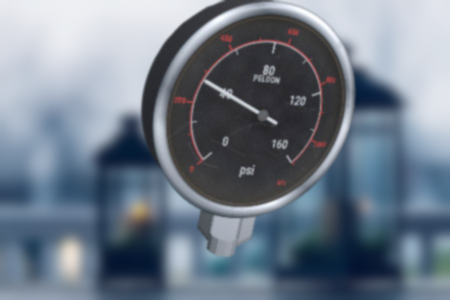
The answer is 40 psi
